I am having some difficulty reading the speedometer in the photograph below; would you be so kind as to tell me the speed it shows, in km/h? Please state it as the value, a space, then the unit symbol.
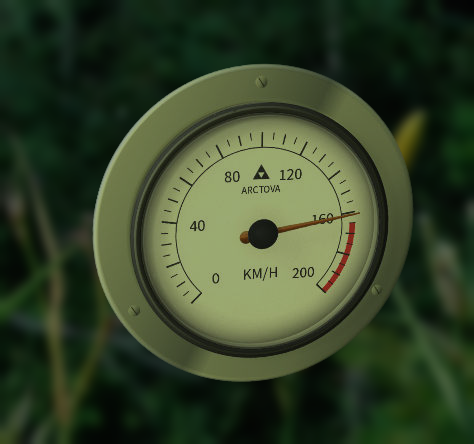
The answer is 160 km/h
